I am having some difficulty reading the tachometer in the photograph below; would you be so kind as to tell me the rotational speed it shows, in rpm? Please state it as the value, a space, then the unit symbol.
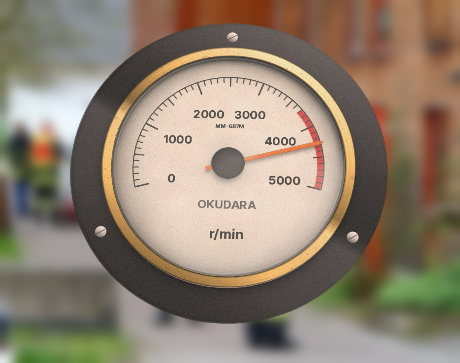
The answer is 4300 rpm
